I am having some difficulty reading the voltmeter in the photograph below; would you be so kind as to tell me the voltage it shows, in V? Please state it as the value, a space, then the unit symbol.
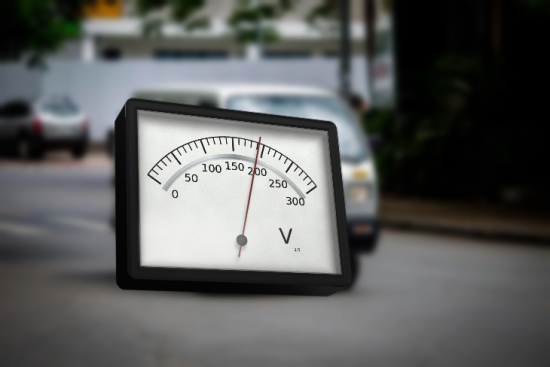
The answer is 190 V
